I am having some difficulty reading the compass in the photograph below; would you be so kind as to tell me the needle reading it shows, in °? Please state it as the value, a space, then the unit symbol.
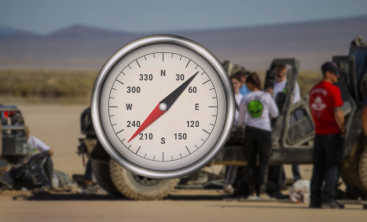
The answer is 225 °
